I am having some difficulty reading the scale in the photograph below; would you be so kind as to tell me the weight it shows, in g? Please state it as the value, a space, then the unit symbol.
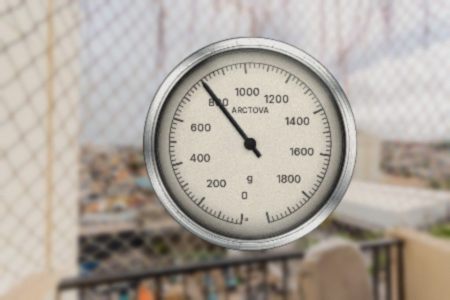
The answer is 800 g
